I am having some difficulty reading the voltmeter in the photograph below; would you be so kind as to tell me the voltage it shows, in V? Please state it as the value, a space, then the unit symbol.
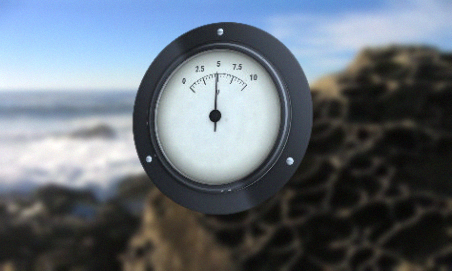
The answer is 5 V
